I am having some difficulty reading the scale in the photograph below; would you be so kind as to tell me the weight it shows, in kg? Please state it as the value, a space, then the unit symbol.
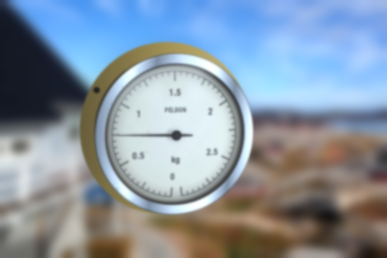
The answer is 0.75 kg
